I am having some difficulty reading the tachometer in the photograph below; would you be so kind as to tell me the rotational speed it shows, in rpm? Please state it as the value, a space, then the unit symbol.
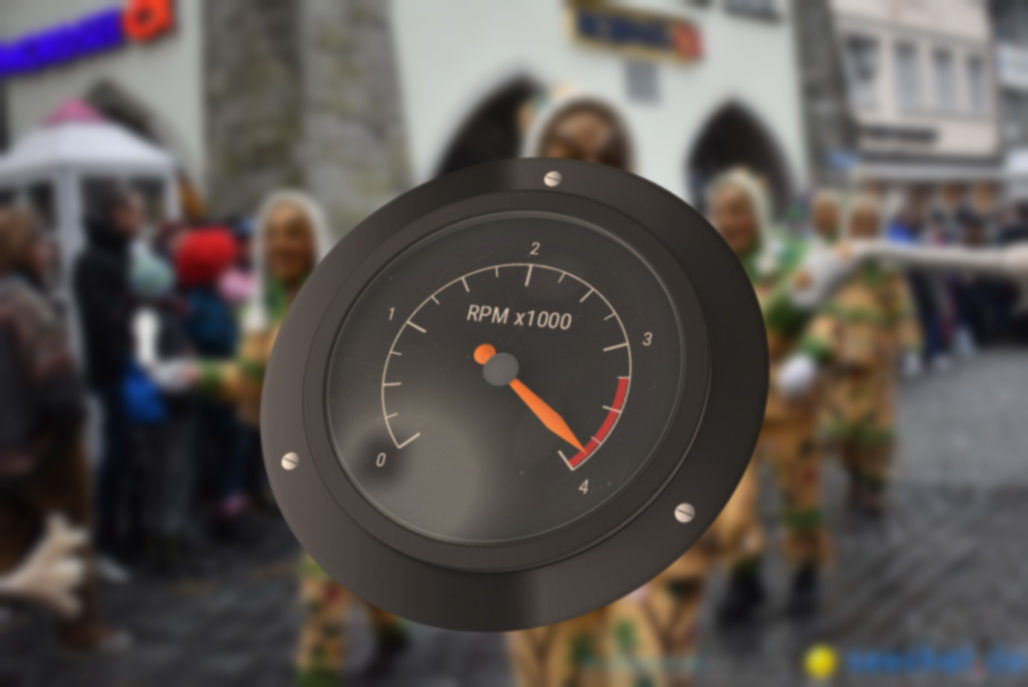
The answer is 3875 rpm
